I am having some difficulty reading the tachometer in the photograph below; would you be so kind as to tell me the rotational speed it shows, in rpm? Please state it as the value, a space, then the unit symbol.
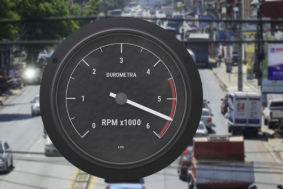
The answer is 5500 rpm
